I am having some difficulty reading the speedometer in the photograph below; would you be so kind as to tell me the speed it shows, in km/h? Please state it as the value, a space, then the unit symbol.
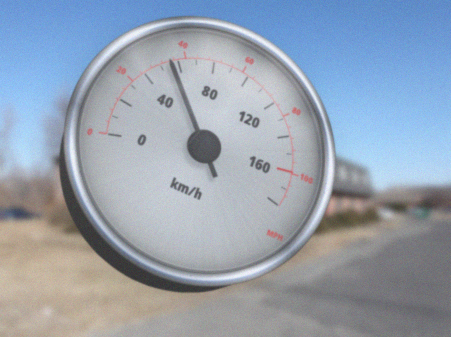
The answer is 55 km/h
